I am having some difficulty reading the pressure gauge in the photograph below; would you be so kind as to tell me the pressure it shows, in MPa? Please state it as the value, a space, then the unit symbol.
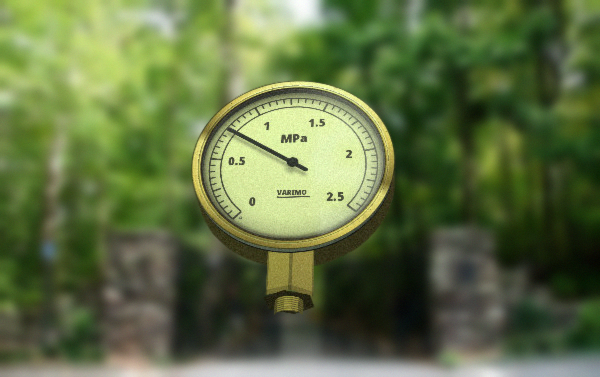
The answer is 0.75 MPa
